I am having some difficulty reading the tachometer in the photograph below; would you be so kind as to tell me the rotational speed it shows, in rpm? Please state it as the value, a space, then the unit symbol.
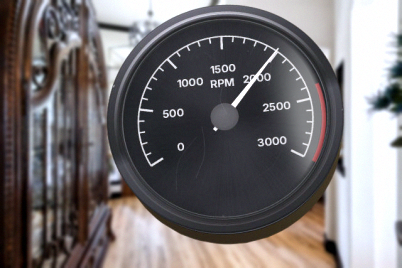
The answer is 2000 rpm
